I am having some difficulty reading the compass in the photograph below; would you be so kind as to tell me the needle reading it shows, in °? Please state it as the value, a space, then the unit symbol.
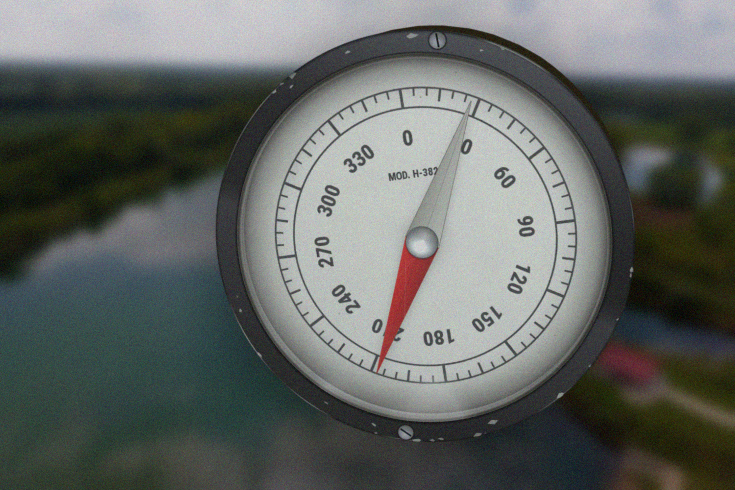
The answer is 207.5 °
